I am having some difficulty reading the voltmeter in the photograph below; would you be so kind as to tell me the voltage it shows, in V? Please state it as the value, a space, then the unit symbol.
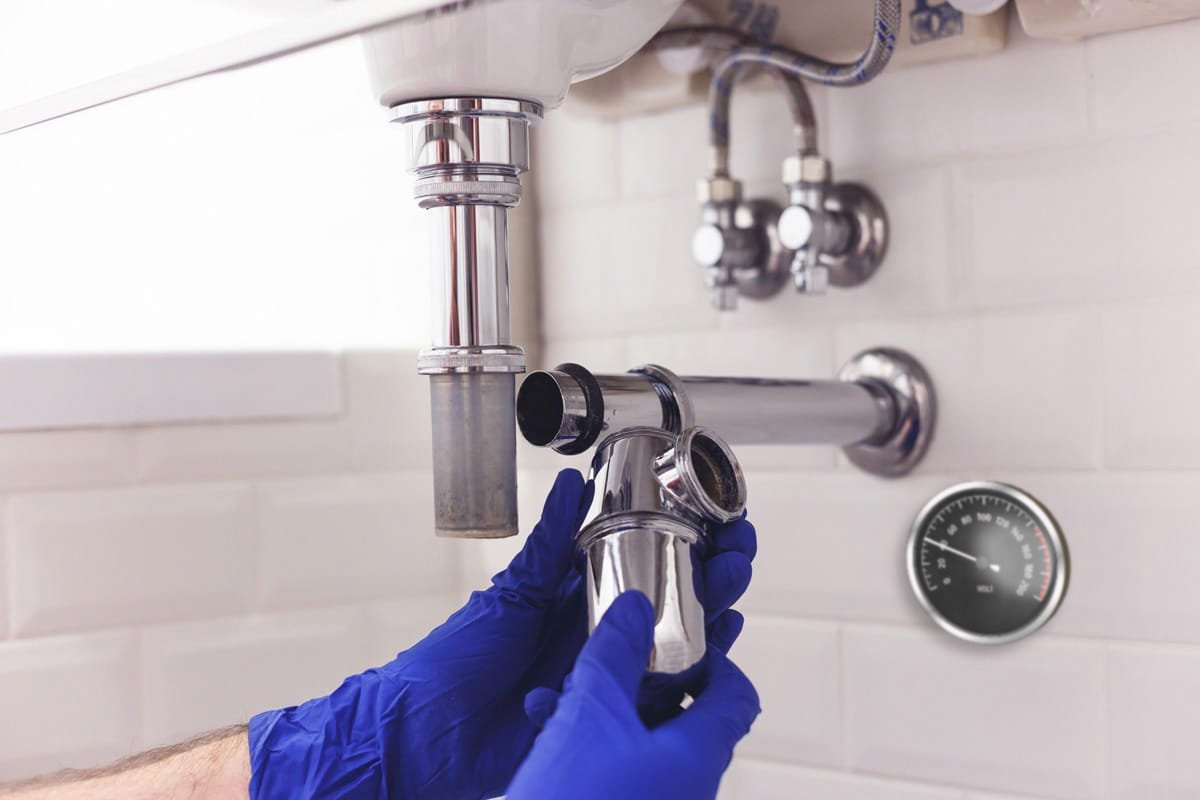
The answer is 40 V
